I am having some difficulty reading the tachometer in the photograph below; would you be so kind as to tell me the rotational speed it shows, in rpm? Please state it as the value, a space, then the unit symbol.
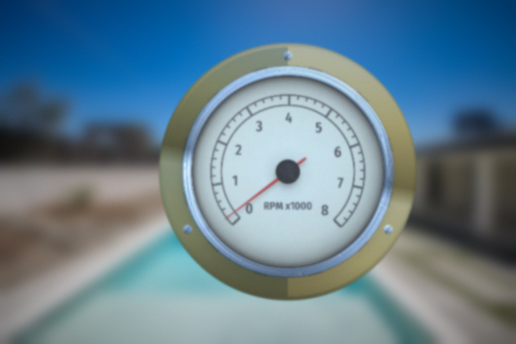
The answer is 200 rpm
